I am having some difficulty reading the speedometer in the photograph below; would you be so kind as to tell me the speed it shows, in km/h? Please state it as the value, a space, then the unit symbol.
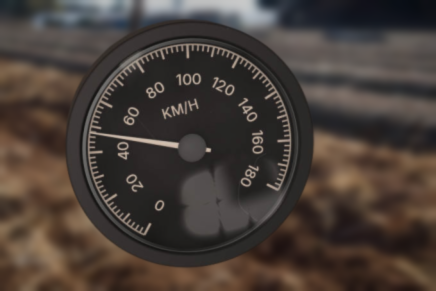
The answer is 48 km/h
